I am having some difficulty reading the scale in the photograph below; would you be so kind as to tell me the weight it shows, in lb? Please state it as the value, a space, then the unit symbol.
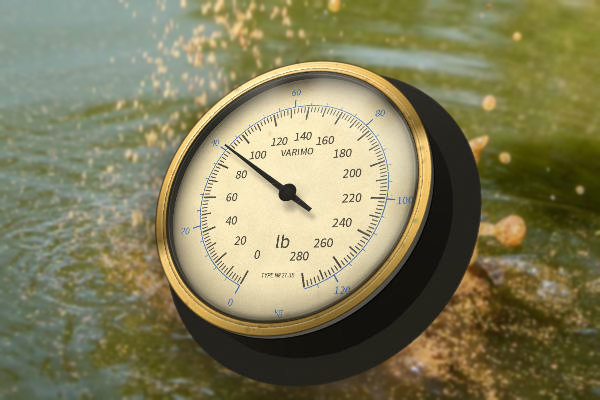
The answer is 90 lb
